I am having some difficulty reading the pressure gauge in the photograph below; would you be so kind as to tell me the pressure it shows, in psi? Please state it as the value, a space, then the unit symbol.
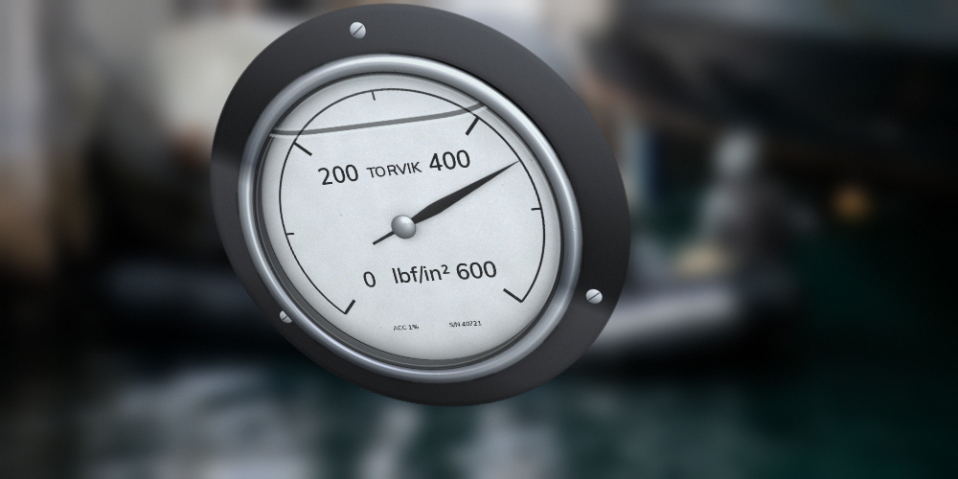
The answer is 450 psi
